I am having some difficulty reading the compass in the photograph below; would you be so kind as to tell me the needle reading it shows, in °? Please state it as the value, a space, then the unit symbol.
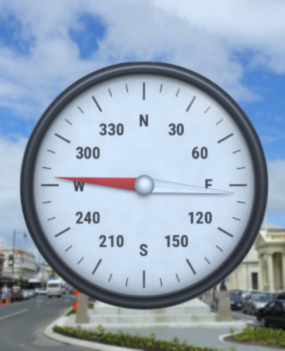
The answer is 275 °
